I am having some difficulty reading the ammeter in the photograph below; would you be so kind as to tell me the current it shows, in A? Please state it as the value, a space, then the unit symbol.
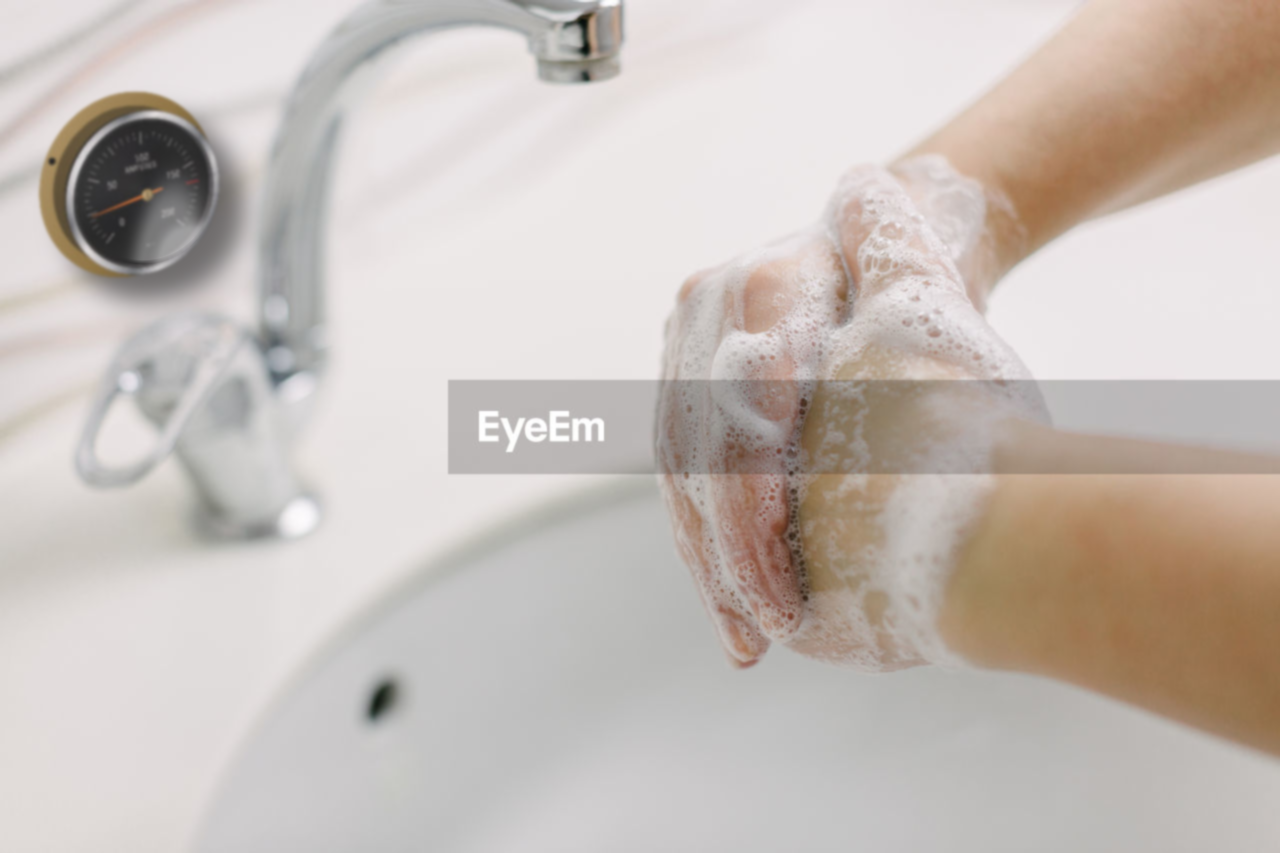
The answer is 25 A
